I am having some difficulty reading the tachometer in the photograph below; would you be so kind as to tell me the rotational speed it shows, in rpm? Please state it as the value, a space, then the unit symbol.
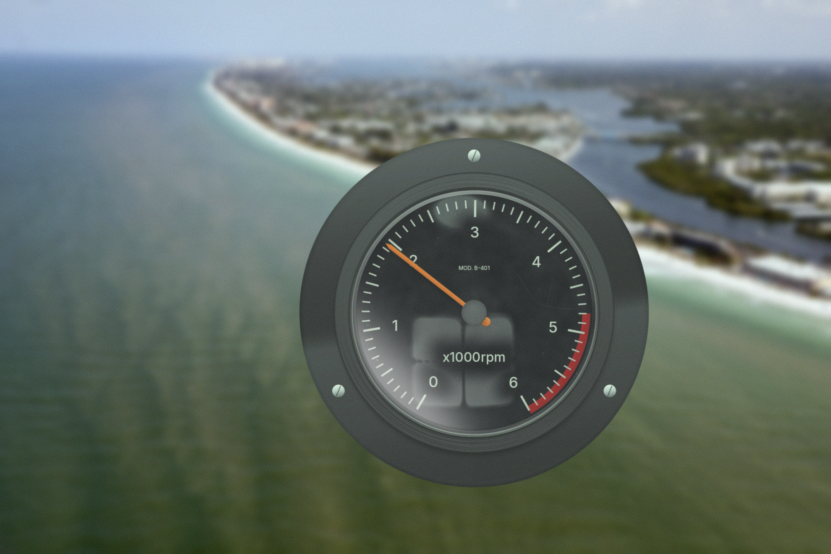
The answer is 1950 rpm
